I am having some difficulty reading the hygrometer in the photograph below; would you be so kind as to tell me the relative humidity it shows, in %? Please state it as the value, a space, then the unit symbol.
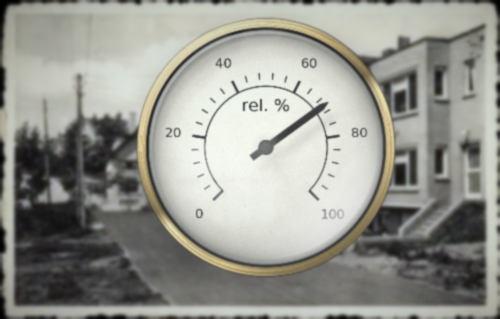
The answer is 70 %
